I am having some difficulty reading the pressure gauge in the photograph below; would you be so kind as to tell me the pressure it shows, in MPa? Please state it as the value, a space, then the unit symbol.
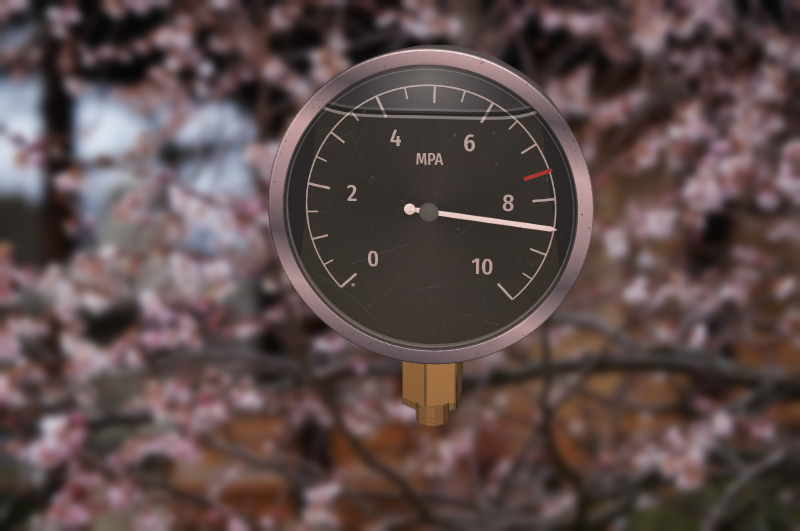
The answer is 8.5 MPa
